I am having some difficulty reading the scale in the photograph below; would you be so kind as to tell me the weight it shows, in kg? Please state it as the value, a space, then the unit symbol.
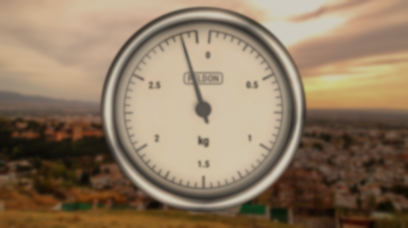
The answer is 2.9 kg
